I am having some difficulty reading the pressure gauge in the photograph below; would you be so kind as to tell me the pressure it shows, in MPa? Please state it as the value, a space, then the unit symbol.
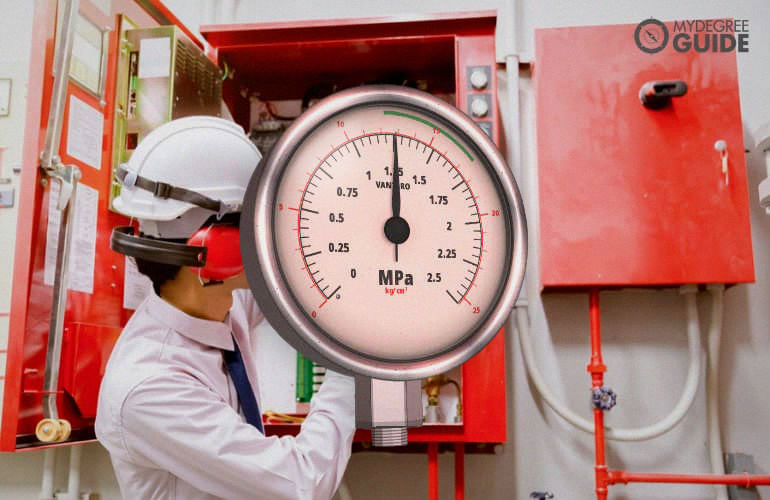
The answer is 1.25 MPa
